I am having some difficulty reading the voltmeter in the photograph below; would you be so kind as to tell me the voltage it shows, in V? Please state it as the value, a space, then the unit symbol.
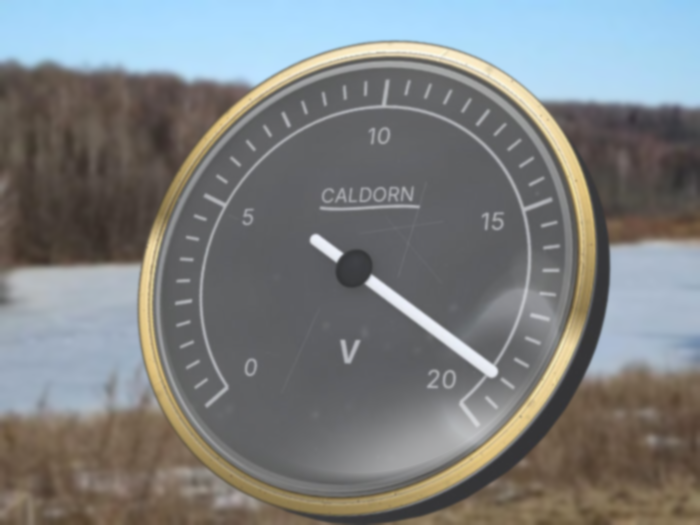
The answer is 19 V
